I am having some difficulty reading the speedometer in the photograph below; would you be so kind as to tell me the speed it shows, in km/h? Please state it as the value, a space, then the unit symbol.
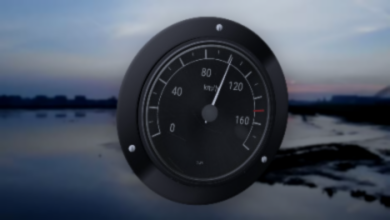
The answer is 100 km/h
